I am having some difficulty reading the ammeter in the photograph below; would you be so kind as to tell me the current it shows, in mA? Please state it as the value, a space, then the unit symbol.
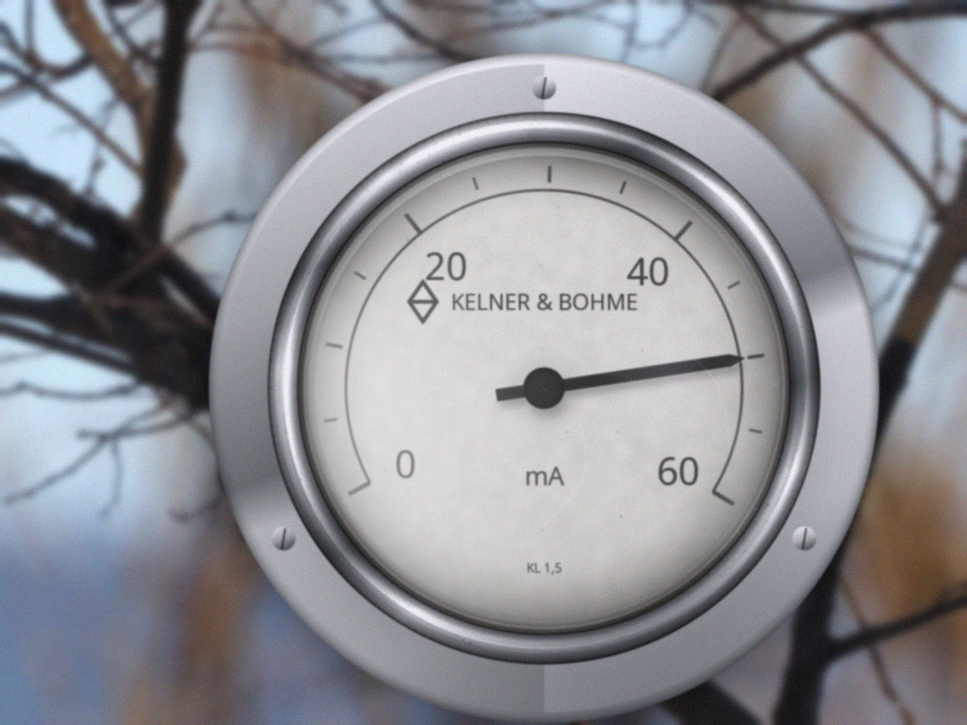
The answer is 50 mA
